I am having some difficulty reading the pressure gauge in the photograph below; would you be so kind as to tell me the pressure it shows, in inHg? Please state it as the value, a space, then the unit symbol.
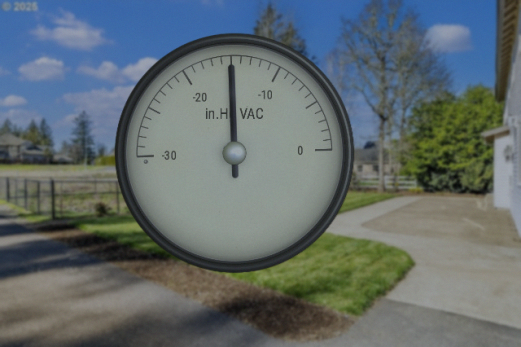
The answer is -15 inHg
